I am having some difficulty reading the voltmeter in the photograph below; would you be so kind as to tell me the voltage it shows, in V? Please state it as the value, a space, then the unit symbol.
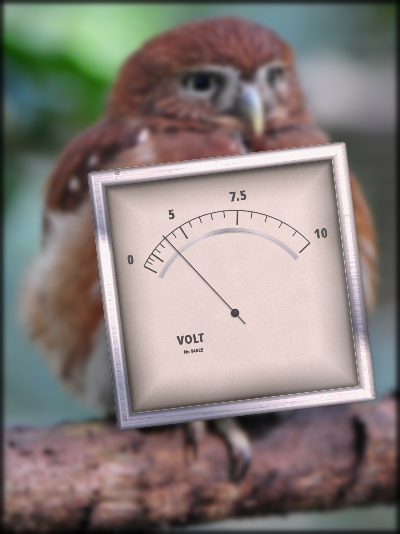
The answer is 4 V
